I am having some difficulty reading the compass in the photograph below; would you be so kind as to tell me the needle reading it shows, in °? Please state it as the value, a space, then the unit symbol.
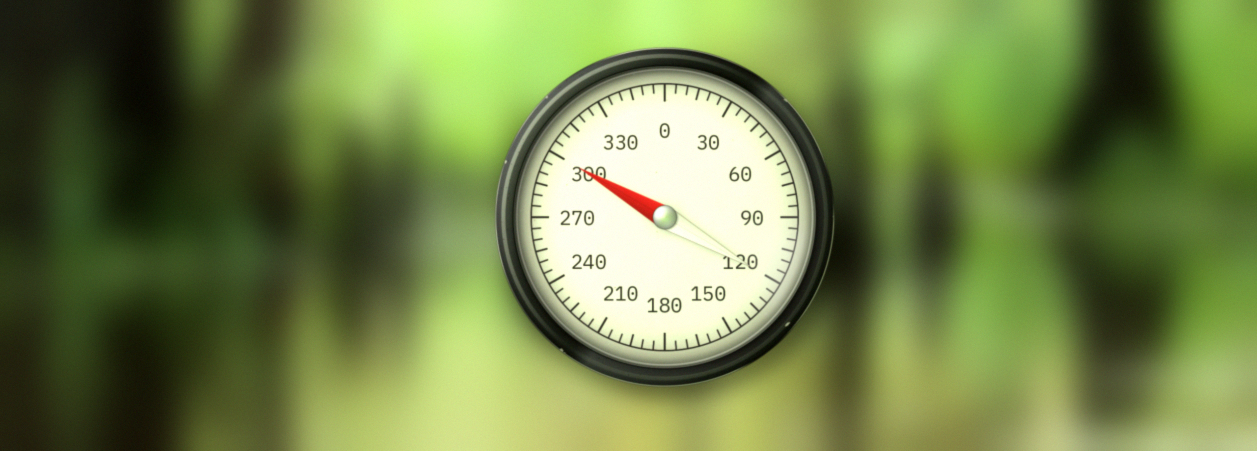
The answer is 300 °
